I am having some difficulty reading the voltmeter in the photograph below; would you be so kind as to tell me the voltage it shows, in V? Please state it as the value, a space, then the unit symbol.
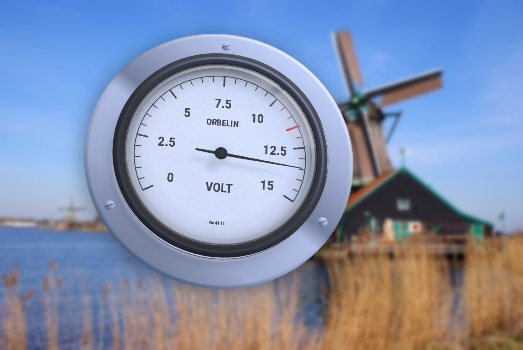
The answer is 13.5 V
